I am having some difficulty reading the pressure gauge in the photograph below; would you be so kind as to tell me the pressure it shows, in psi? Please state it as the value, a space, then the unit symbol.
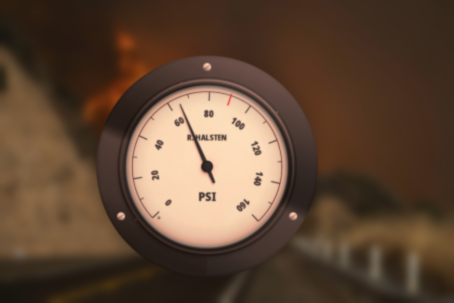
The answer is 65 psi
